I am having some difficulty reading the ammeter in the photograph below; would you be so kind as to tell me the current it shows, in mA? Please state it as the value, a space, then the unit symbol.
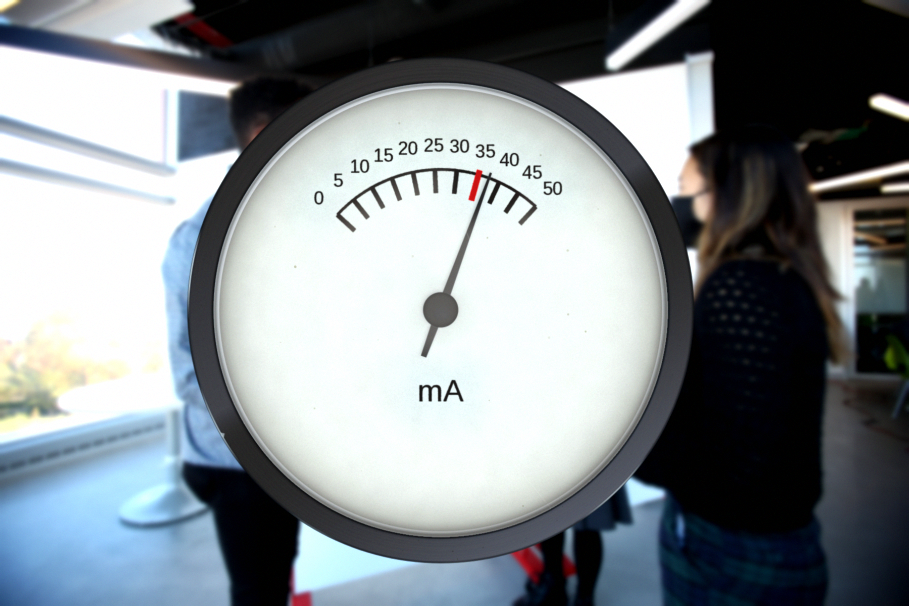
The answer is 37.5 mA
